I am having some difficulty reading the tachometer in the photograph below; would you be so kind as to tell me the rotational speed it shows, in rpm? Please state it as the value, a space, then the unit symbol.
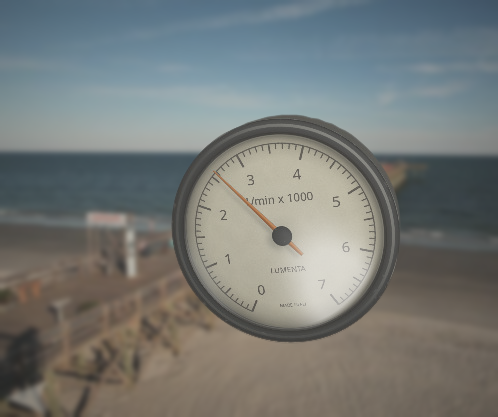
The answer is 2600 rpm
